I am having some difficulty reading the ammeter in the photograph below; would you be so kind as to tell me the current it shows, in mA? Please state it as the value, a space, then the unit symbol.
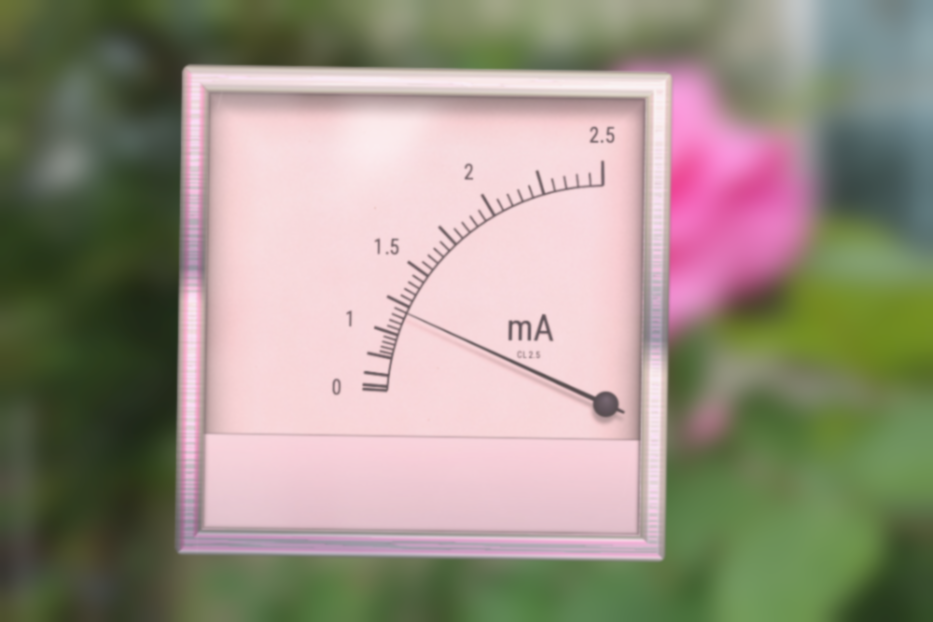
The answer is 1.2 mA
